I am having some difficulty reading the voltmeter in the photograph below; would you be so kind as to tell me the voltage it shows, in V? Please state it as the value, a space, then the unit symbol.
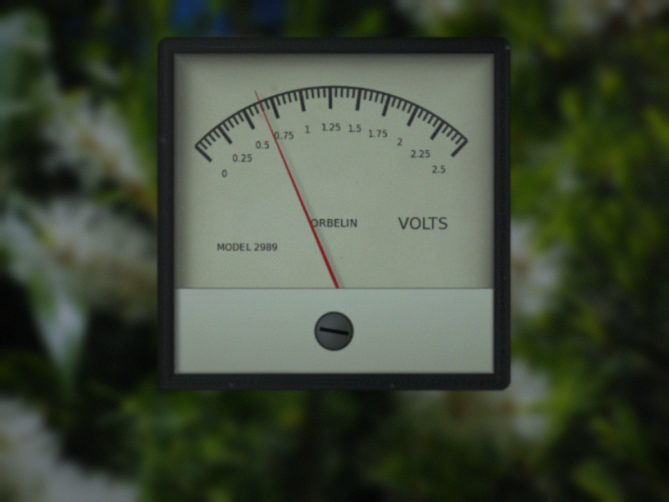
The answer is 0.65 V
